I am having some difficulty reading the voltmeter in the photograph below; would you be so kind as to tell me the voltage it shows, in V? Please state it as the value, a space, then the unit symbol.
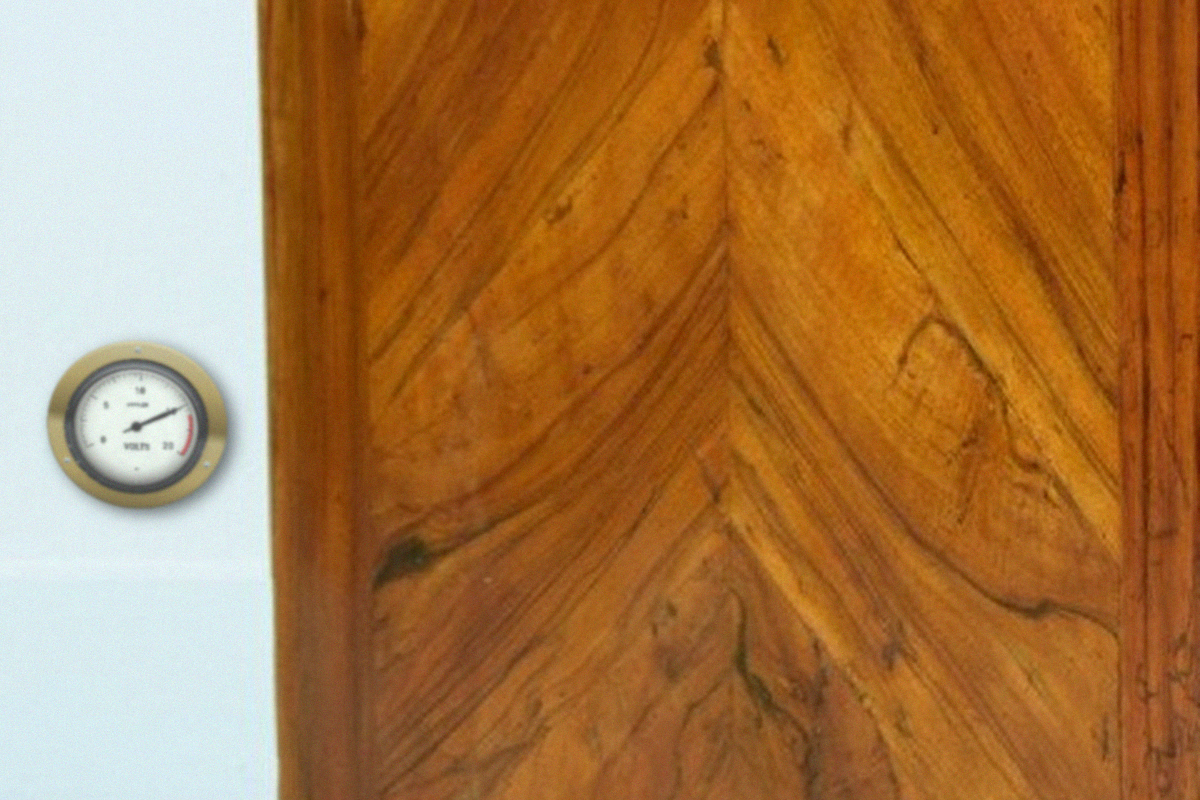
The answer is 15 V
